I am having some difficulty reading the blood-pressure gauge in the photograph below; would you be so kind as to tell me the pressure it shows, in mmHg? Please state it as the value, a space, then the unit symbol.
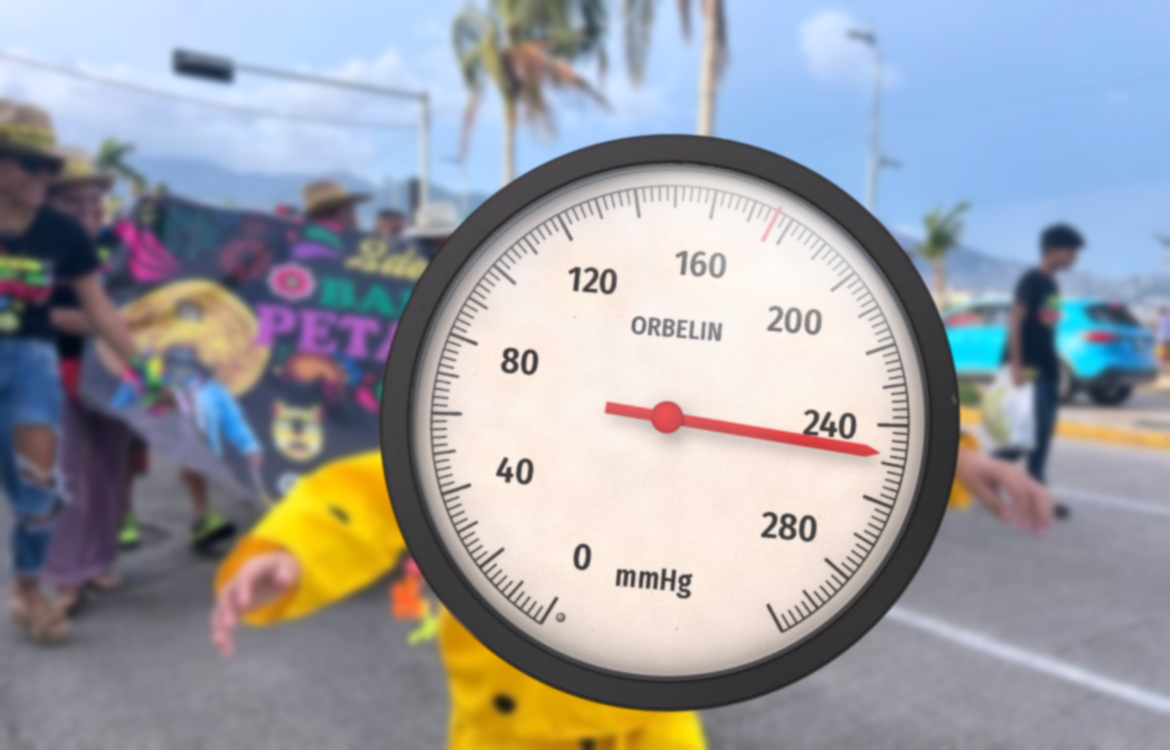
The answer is 248 mmHg
